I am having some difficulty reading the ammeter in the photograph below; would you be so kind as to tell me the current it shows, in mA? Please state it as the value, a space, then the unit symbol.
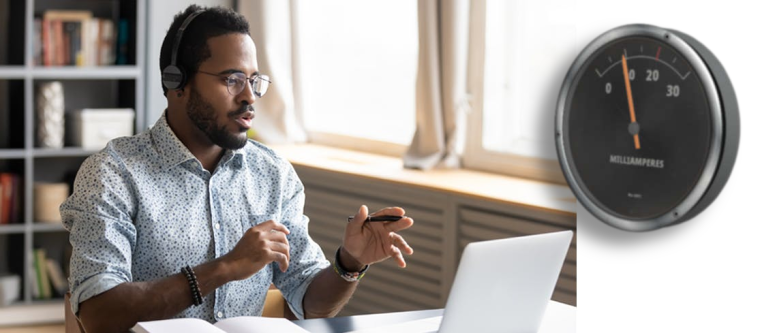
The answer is 10 mA
